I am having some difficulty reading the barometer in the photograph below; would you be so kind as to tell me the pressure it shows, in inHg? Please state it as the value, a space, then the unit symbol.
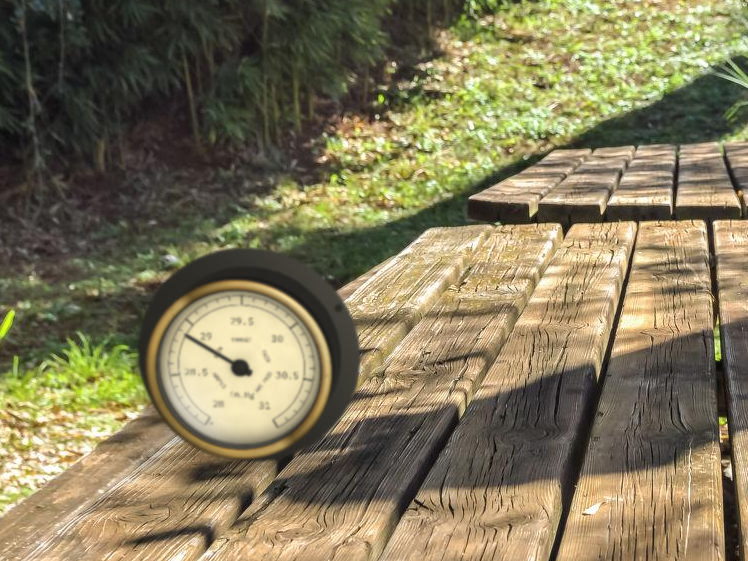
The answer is 28.9 inHg
